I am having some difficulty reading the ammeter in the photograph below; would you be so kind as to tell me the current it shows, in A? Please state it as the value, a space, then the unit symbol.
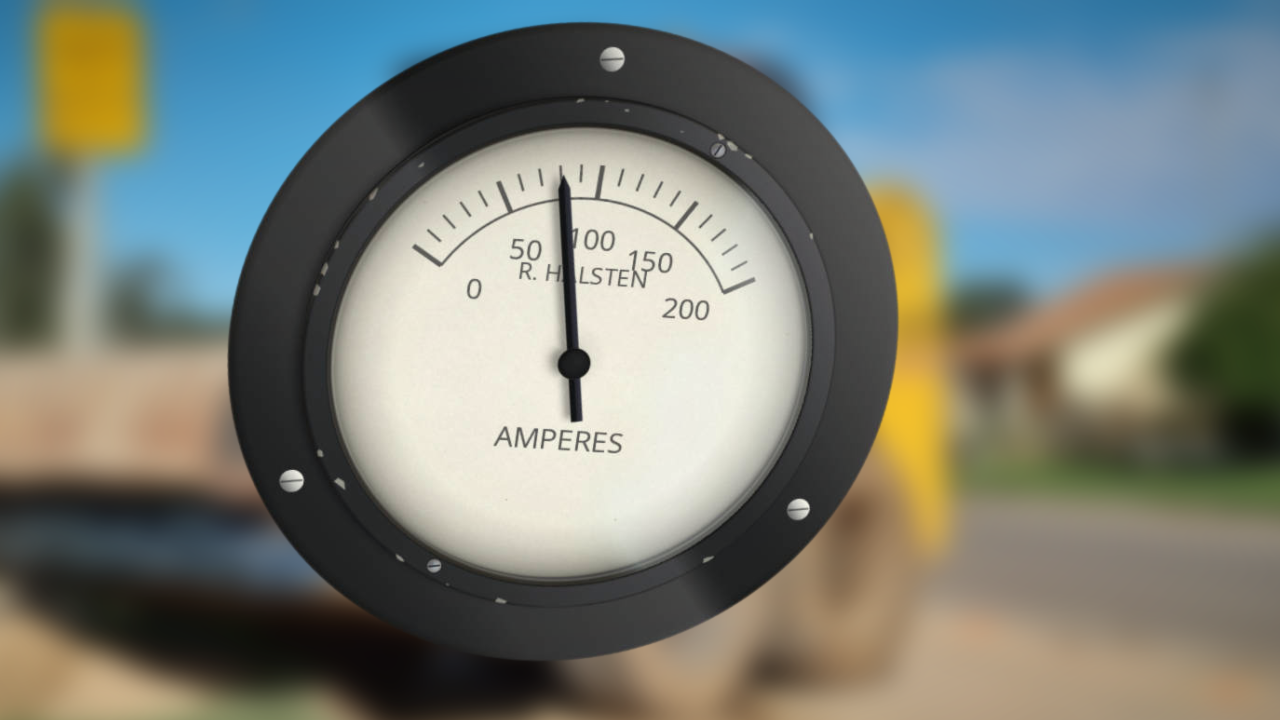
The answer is 80 A
